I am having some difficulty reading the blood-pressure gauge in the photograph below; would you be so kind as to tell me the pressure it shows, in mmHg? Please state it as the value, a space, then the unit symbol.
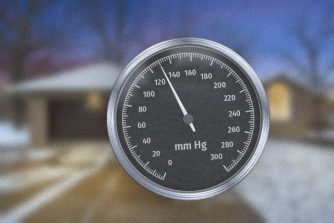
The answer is 130 mmHg
